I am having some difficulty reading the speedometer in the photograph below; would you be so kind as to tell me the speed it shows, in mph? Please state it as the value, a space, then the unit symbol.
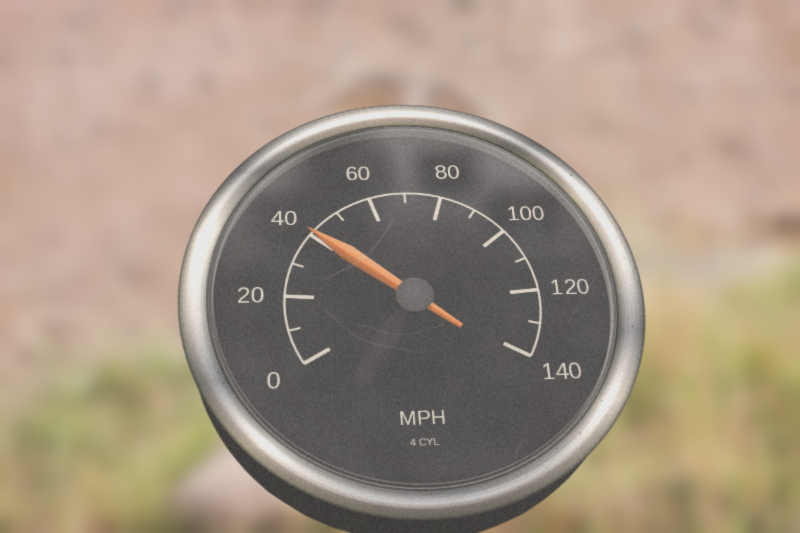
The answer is 40 mph
